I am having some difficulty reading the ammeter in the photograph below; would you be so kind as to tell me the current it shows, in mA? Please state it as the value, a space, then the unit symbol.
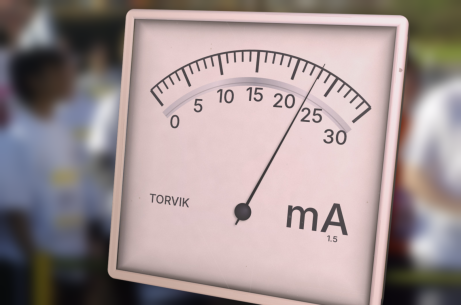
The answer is 23 mA
